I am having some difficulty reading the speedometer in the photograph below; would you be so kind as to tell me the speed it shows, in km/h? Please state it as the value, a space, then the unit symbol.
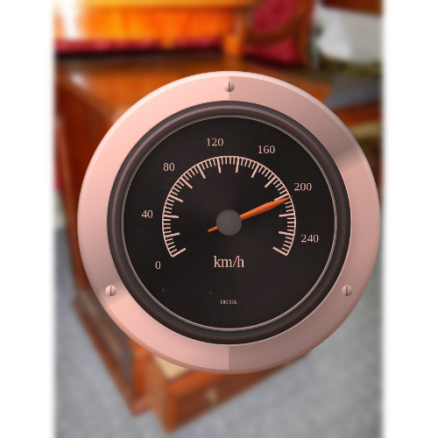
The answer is 204 km/h
